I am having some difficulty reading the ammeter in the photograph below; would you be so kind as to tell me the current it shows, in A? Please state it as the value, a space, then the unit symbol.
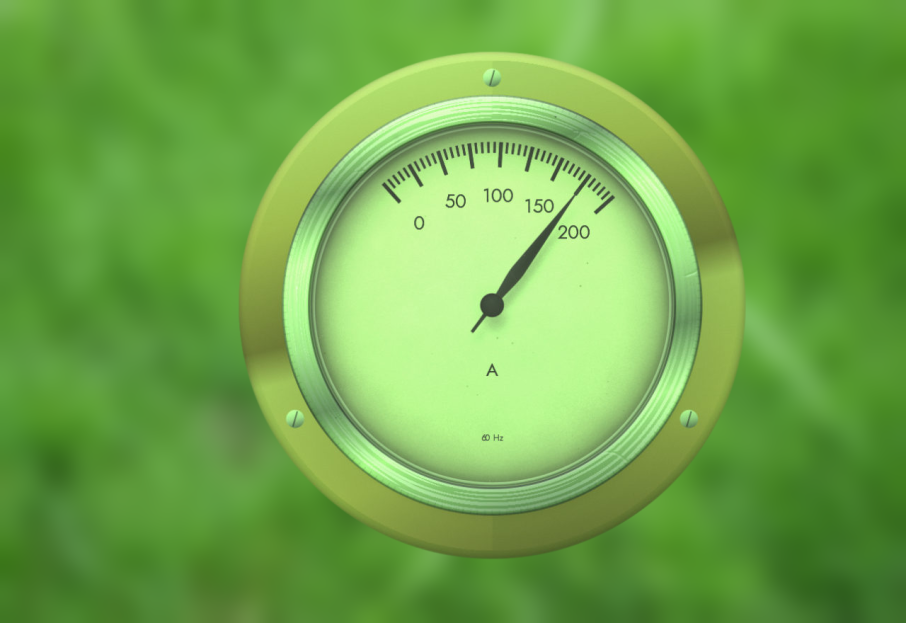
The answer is 175 A
